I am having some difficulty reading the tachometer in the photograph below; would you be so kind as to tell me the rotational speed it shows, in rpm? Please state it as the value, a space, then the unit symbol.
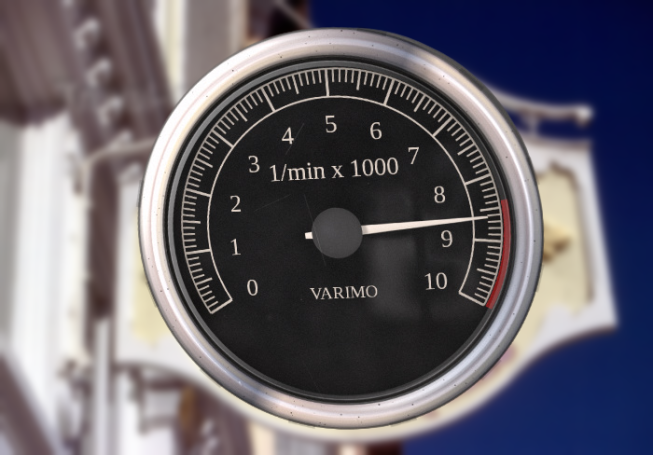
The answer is 8600 rpm
